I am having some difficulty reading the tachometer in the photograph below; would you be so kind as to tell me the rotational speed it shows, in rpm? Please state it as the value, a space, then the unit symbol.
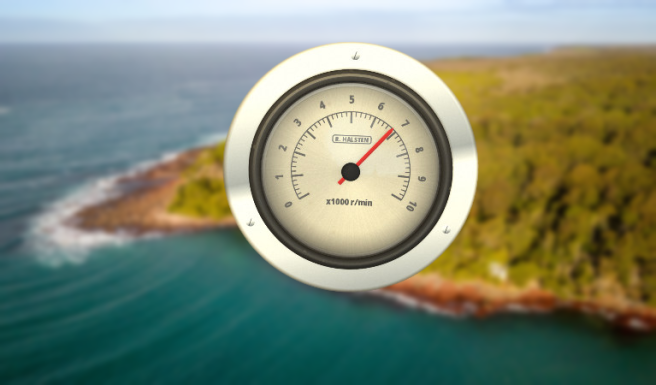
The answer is 6800 rpm
